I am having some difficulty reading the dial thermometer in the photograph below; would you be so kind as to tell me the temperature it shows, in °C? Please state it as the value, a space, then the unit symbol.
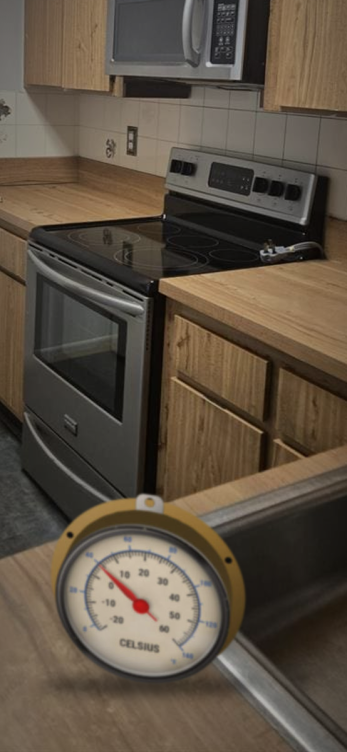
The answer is 5 °C
